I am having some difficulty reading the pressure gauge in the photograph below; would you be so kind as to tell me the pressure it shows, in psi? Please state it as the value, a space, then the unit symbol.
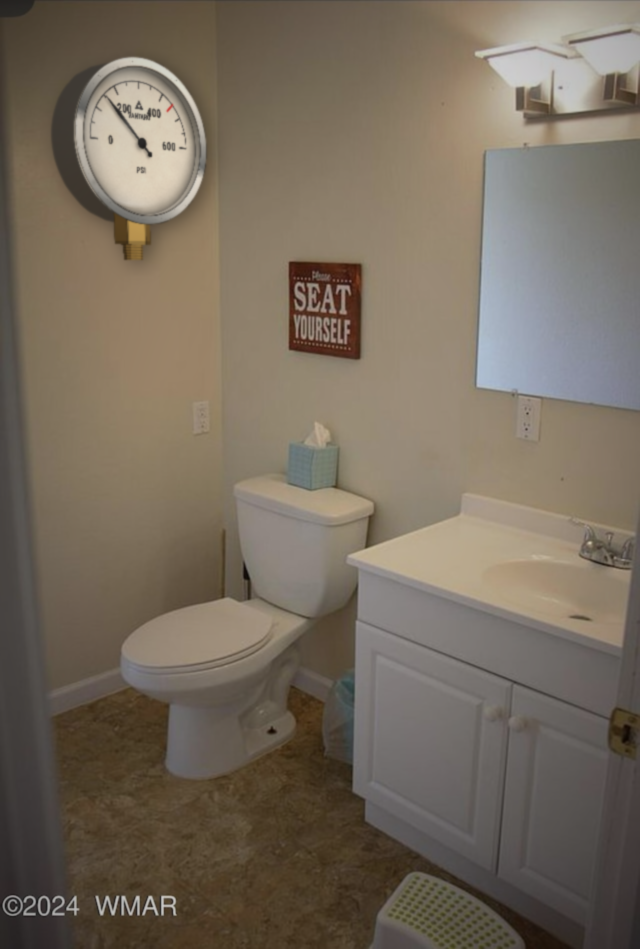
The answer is 150 psi
